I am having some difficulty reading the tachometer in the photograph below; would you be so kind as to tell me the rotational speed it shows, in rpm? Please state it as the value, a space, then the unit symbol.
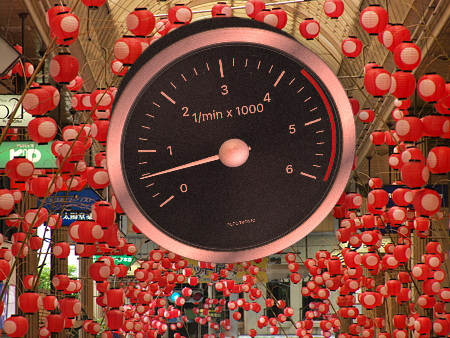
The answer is 600 rpm
